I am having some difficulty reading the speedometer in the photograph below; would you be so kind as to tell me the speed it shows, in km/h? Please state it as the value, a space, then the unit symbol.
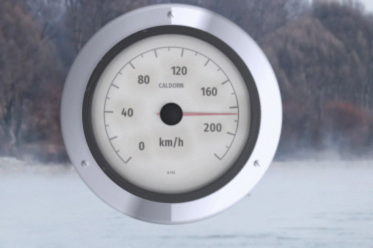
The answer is 185 km/h
